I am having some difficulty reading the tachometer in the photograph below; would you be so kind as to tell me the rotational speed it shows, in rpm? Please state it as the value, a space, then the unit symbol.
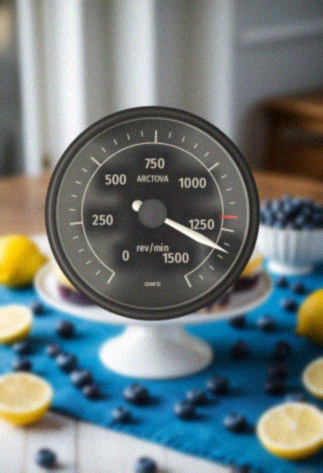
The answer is 1325 rpm
